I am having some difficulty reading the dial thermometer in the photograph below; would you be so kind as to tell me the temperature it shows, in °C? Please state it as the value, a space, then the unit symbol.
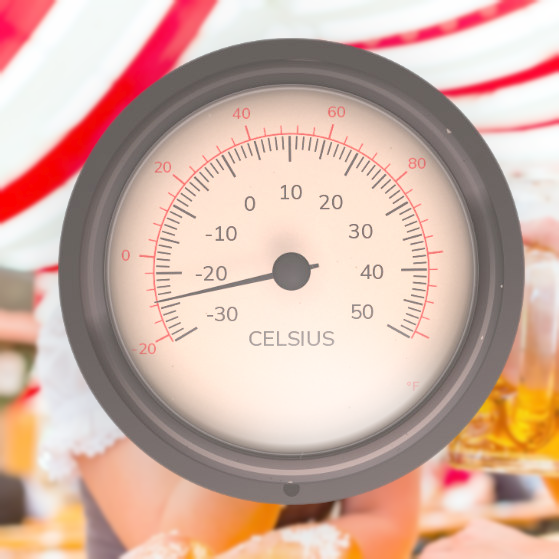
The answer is -24 °C
